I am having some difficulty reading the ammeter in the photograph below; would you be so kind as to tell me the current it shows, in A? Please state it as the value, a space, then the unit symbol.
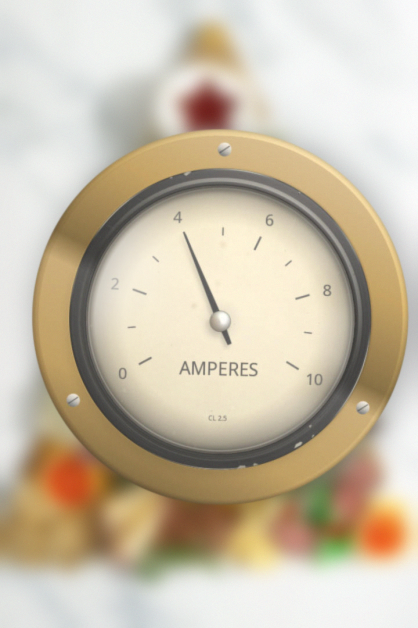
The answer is 4 A
